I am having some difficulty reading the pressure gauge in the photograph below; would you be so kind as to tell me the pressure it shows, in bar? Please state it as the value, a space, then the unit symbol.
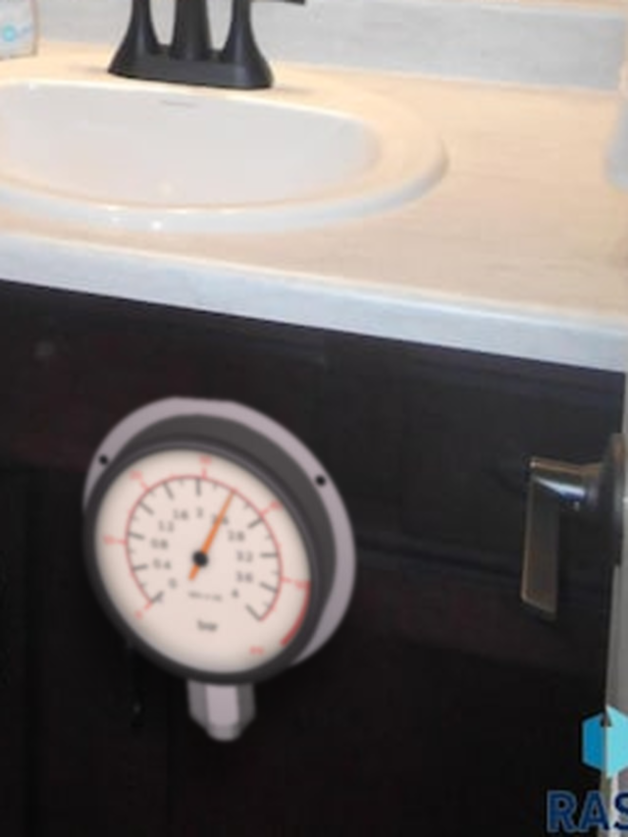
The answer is 2.4 bar
